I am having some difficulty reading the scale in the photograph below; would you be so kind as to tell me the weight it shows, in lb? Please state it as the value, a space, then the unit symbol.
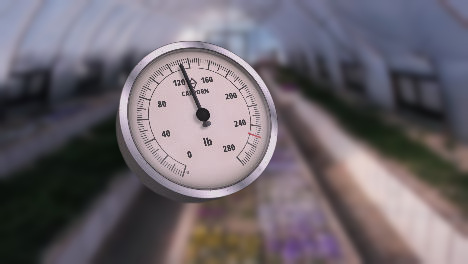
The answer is 130 lb
